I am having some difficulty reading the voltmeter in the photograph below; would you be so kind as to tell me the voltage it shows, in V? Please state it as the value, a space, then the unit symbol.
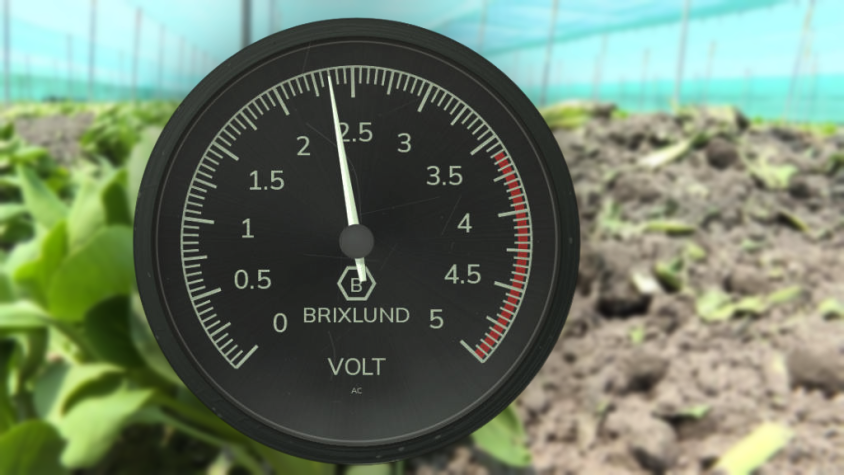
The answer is 2.35 V
